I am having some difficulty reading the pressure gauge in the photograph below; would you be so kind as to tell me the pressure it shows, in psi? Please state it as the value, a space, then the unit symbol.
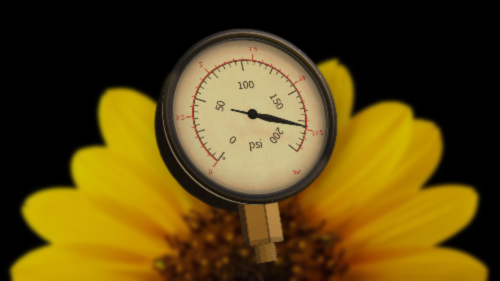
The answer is 180 psi
